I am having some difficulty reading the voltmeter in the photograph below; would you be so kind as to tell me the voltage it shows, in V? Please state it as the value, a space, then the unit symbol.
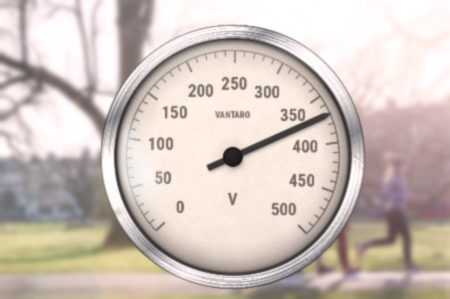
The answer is 370 V
